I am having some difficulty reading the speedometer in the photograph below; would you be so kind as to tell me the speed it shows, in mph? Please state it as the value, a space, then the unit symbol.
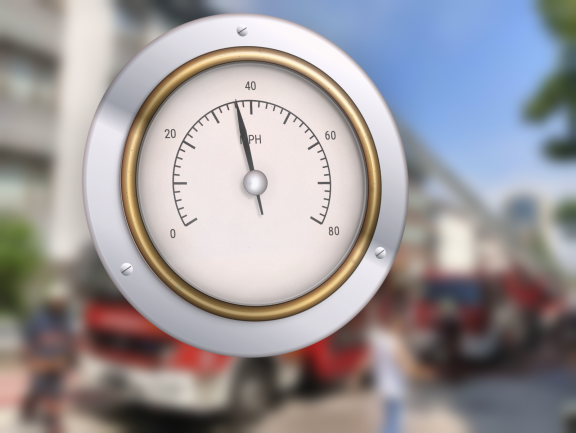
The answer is 36 mph
